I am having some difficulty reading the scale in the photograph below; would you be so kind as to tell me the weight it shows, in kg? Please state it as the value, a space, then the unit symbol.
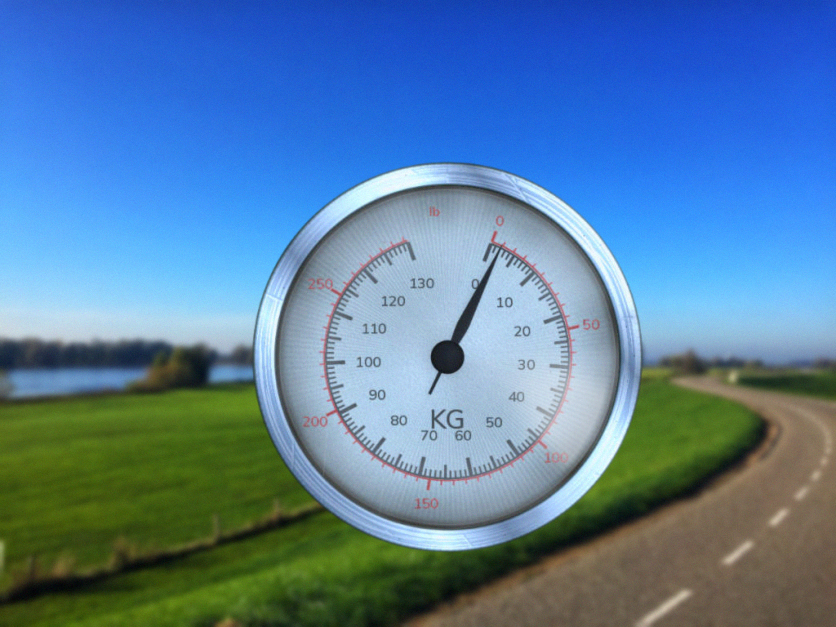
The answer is 2 kg
